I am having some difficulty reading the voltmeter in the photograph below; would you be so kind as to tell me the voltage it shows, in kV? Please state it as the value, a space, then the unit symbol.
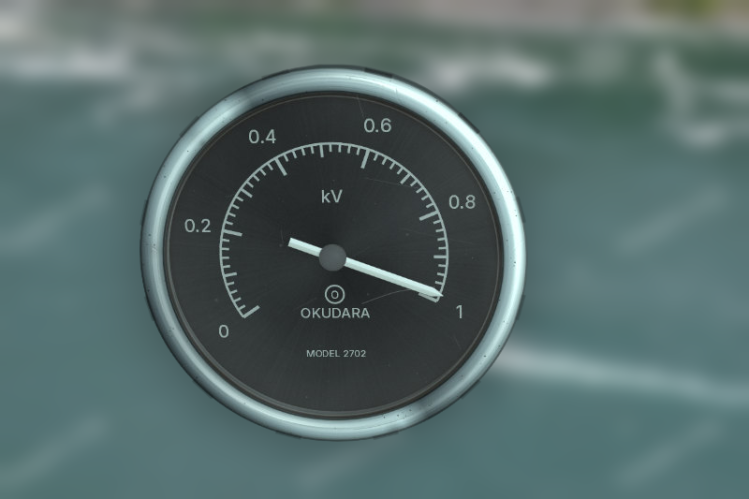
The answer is 0.98 kV
